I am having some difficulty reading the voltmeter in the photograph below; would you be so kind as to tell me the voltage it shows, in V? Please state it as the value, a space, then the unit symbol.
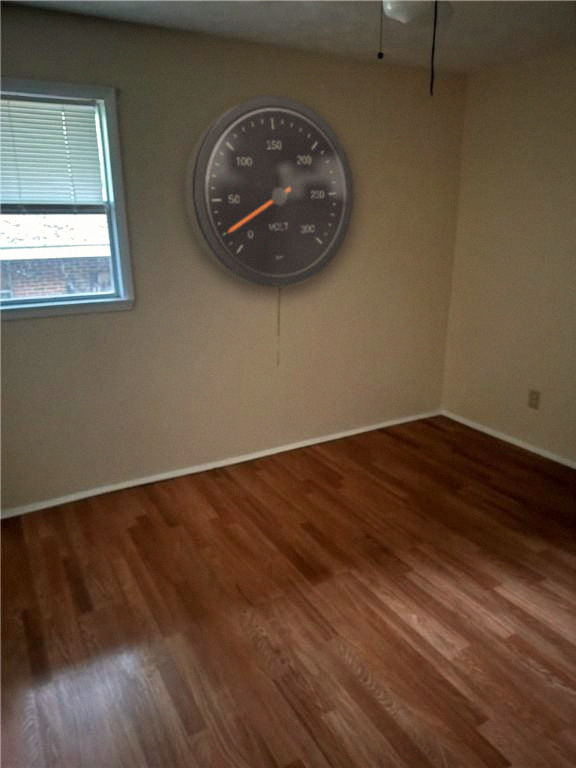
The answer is 20 V
